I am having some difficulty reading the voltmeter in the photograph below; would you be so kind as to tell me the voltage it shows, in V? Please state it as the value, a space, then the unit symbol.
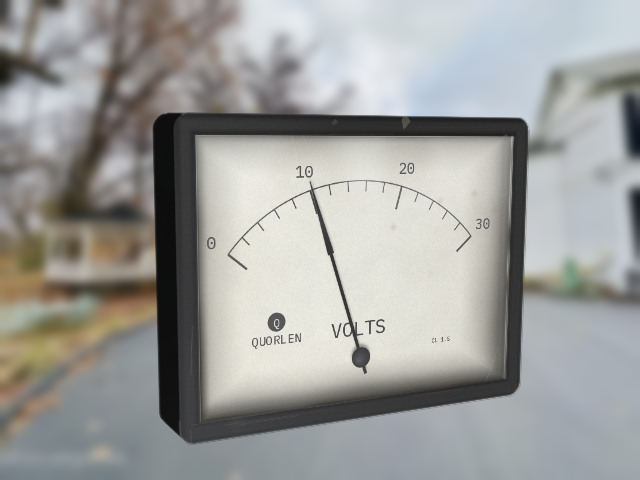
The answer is 10 V
